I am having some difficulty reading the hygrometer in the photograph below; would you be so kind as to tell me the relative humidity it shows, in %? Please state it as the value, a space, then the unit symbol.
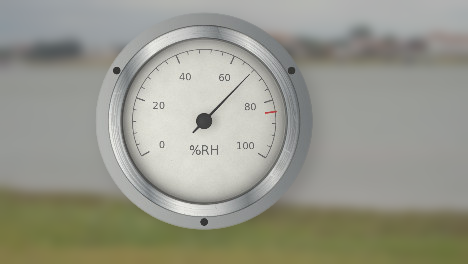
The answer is 68 %
